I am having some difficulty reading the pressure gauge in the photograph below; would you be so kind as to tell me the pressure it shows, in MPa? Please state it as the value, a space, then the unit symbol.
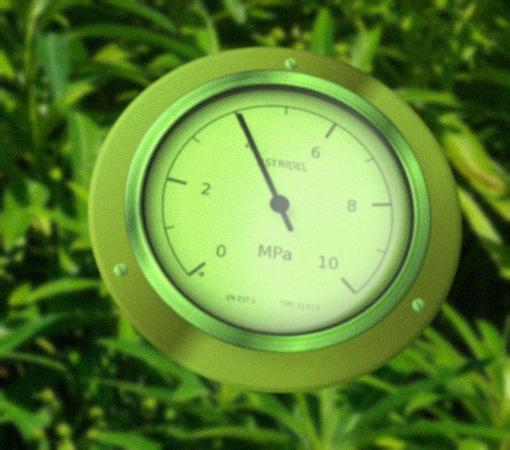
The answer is 4 MPa
